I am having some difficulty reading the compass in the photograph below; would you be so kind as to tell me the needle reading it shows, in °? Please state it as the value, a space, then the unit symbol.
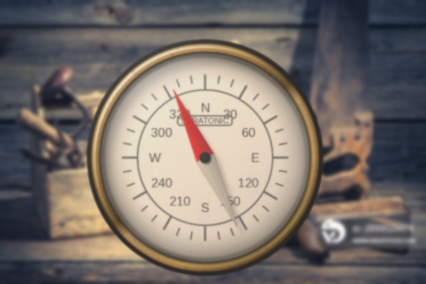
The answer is 335 °
